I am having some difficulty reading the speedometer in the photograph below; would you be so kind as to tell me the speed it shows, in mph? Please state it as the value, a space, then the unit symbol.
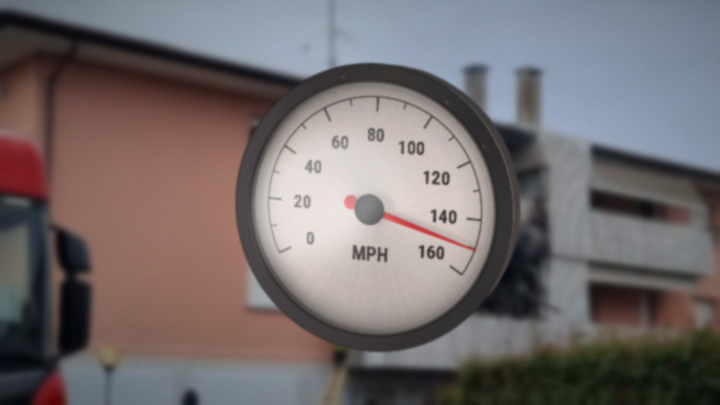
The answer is 150 mph
